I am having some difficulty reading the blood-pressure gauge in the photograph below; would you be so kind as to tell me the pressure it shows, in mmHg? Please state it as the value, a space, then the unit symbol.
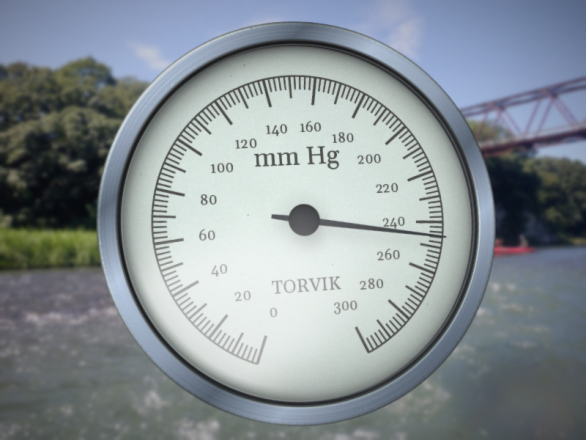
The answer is 246 mmHg
